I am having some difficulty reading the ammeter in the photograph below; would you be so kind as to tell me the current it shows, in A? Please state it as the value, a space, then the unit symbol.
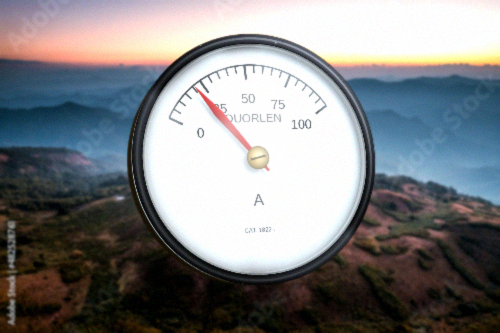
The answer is 20 A
